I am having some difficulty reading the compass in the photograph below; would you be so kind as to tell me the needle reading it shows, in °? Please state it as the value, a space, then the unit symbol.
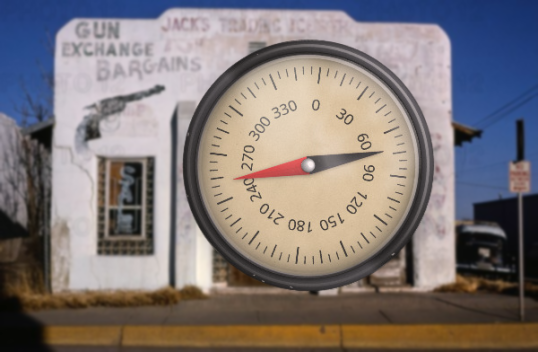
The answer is 252.5 °
